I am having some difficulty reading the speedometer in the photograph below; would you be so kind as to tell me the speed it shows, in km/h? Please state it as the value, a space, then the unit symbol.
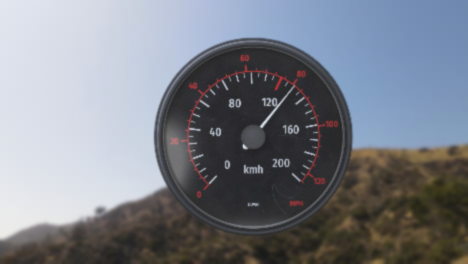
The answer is 130 km/h
